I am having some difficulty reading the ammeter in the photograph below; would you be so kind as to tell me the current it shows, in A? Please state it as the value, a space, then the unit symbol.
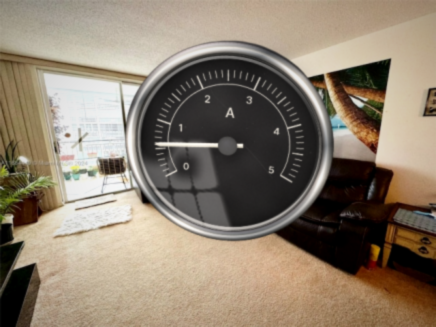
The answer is 0.6 A
